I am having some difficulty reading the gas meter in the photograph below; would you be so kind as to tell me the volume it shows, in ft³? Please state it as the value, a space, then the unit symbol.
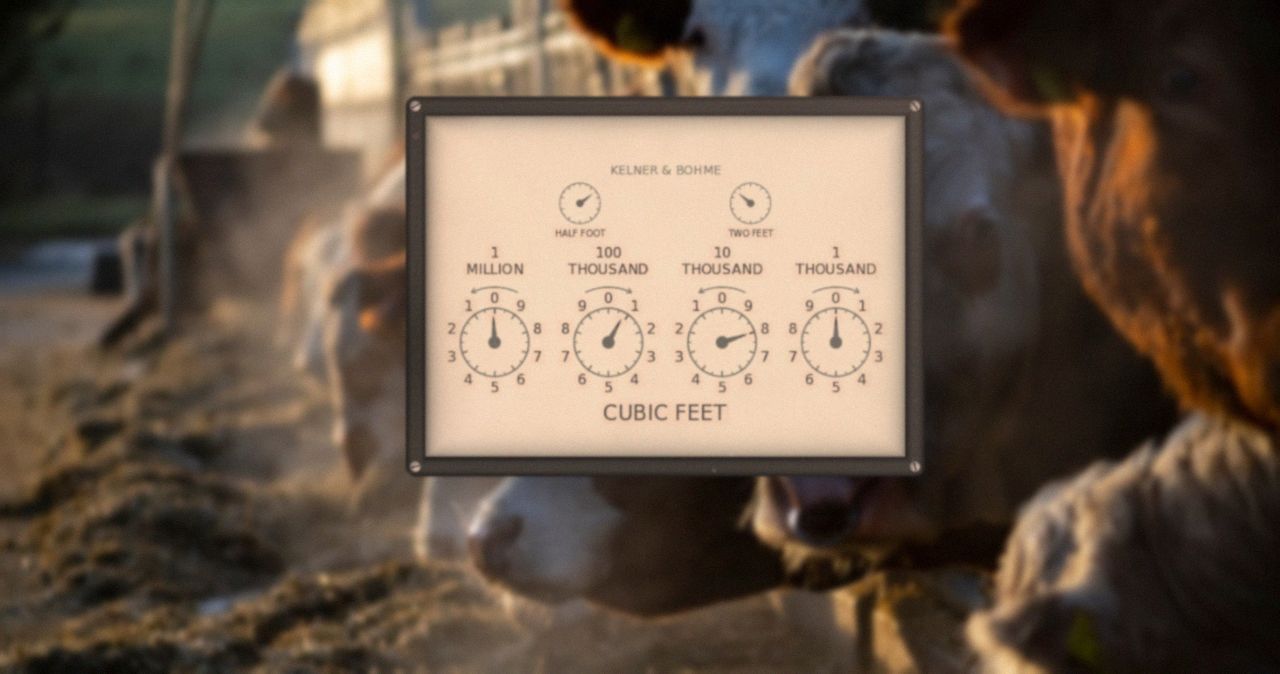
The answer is 8000 ft³
